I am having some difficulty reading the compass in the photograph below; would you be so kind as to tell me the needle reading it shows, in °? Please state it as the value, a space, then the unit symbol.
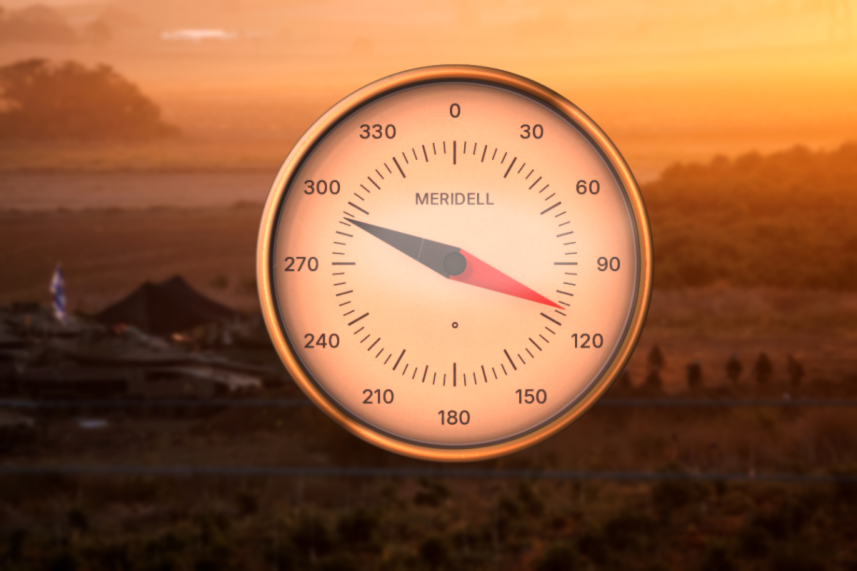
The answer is 112.5 °
